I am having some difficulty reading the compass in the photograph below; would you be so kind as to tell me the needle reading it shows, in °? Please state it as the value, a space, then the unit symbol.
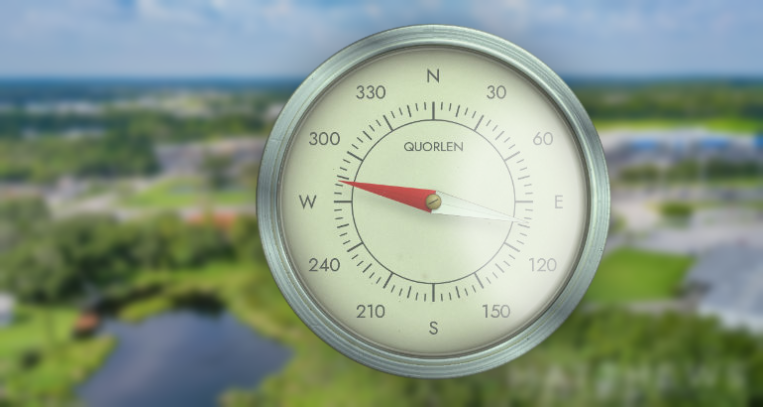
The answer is 282.5 °
